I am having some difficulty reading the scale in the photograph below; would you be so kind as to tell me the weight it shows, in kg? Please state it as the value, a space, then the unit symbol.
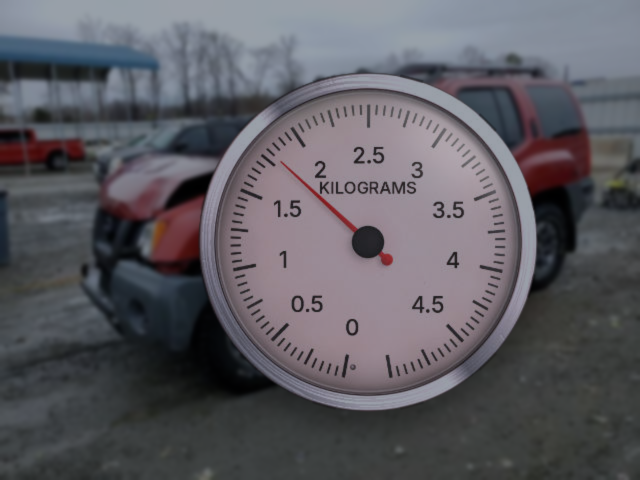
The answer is 1.8 kg
